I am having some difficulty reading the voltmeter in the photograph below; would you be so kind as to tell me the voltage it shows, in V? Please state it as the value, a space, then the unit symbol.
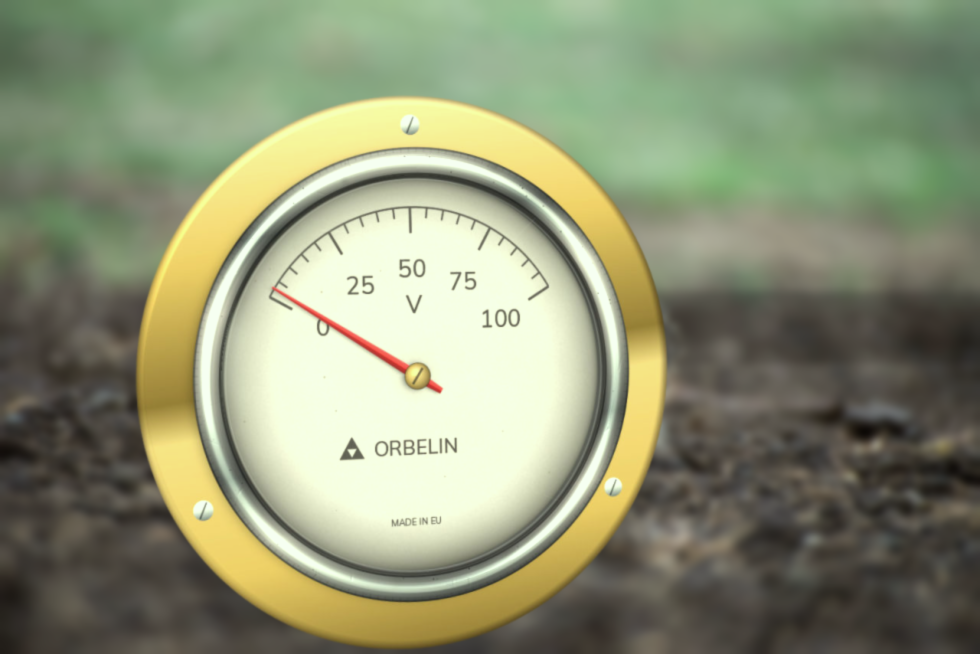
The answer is 2.5 V
